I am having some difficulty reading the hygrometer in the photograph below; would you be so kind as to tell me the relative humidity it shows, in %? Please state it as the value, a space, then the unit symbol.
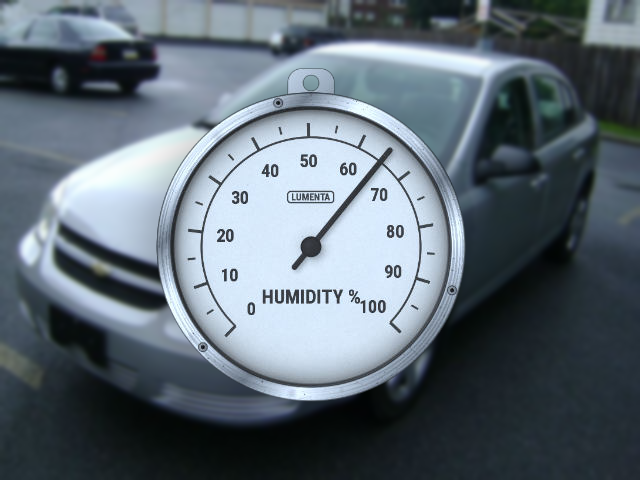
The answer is 65 %
